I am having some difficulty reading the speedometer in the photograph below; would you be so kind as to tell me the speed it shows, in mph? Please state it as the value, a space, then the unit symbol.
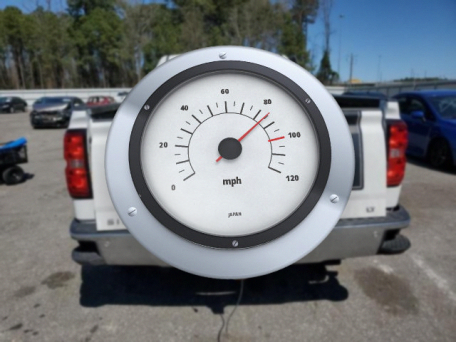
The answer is 85 mph
